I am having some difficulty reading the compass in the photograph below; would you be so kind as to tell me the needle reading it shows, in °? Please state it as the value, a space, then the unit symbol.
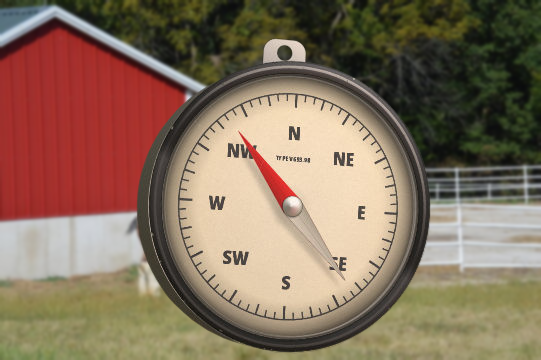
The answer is 320 °
